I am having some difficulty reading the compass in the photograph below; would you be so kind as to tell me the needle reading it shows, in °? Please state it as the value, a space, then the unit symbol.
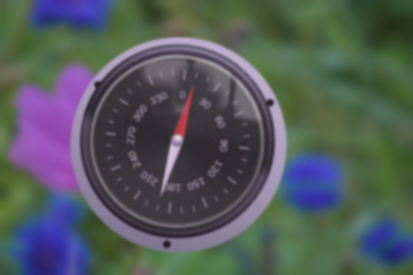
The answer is 10 °
